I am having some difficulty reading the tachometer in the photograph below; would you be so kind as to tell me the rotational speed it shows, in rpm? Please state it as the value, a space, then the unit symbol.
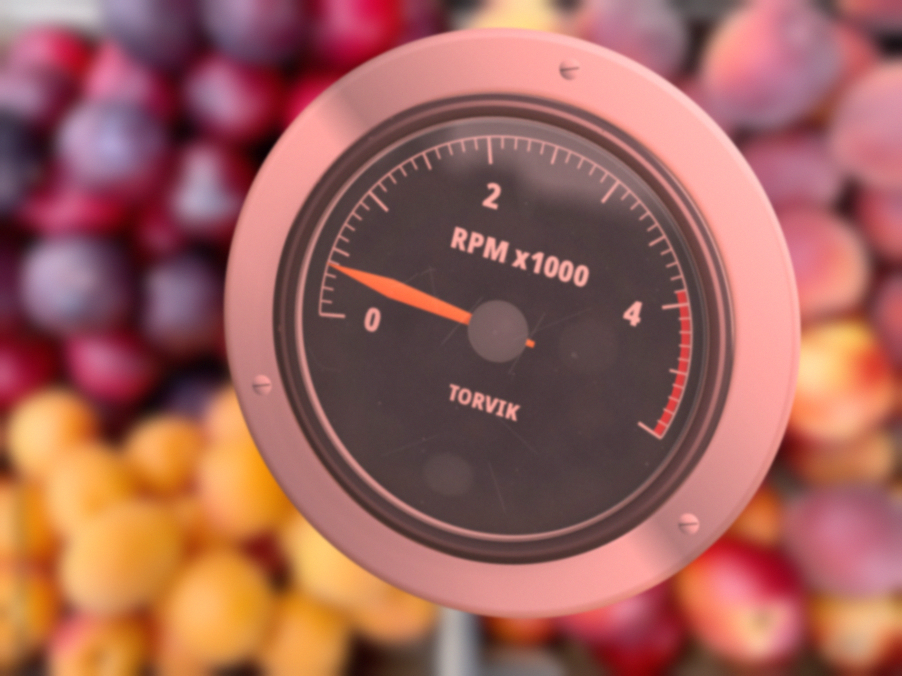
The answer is 400 rpm
